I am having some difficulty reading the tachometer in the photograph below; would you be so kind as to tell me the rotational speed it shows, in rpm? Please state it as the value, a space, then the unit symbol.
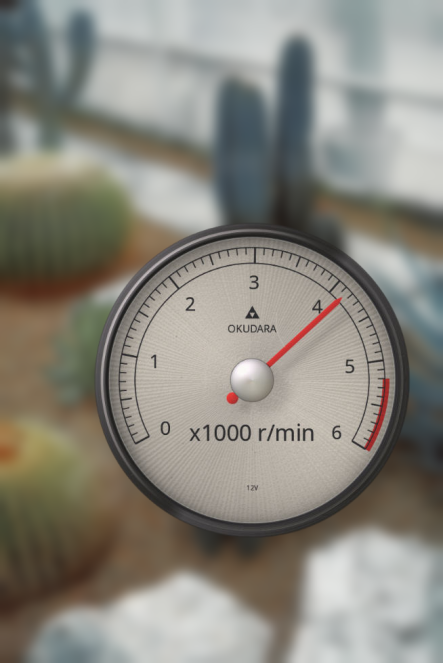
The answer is 4150 rpm
